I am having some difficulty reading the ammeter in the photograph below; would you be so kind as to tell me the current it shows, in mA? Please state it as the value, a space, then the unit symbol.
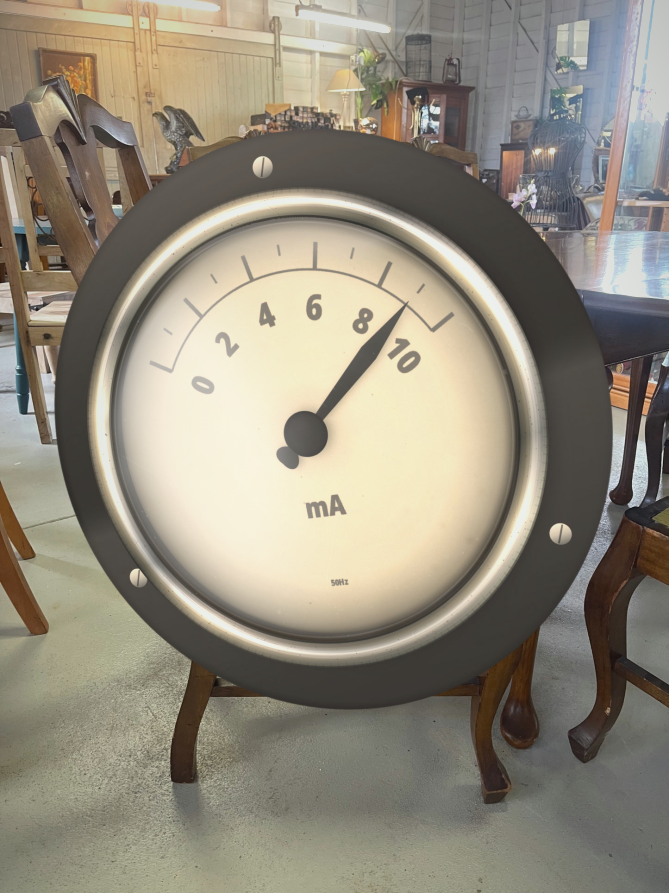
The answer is 9 mA
